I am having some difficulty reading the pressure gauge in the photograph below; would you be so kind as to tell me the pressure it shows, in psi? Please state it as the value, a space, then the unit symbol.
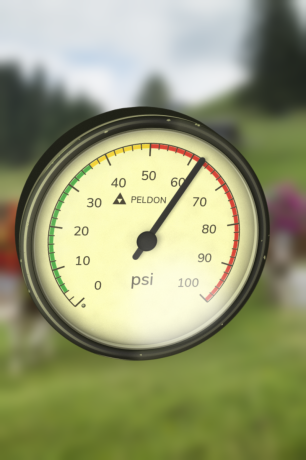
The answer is 62 psi
